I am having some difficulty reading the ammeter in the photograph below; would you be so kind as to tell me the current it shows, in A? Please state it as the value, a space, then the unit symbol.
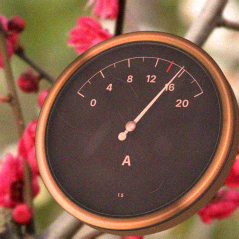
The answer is 16 A
